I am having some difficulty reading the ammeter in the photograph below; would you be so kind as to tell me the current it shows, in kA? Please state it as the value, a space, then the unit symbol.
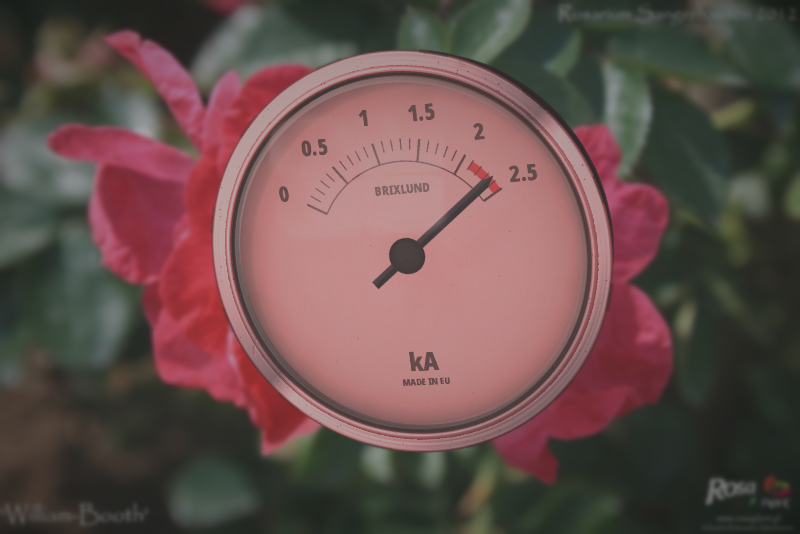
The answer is 2.35 kA
